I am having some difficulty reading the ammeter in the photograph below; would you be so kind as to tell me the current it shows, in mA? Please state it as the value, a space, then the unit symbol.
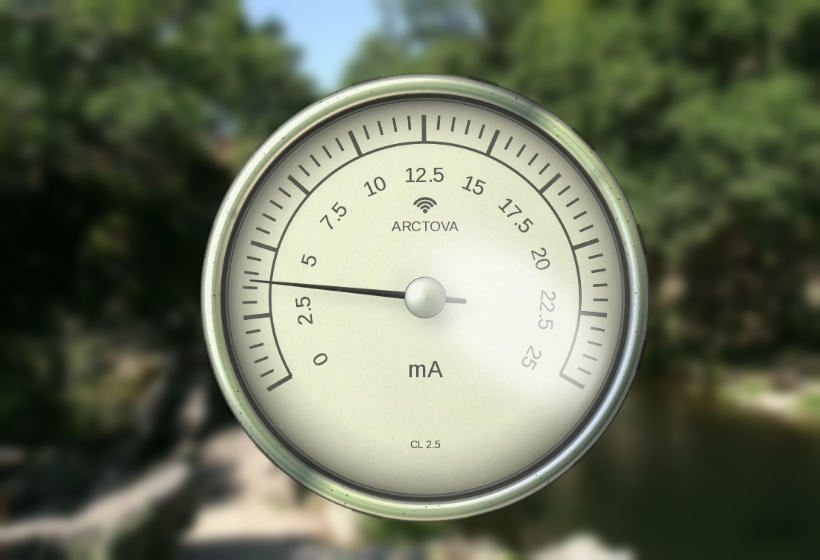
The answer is 3.75 mA
